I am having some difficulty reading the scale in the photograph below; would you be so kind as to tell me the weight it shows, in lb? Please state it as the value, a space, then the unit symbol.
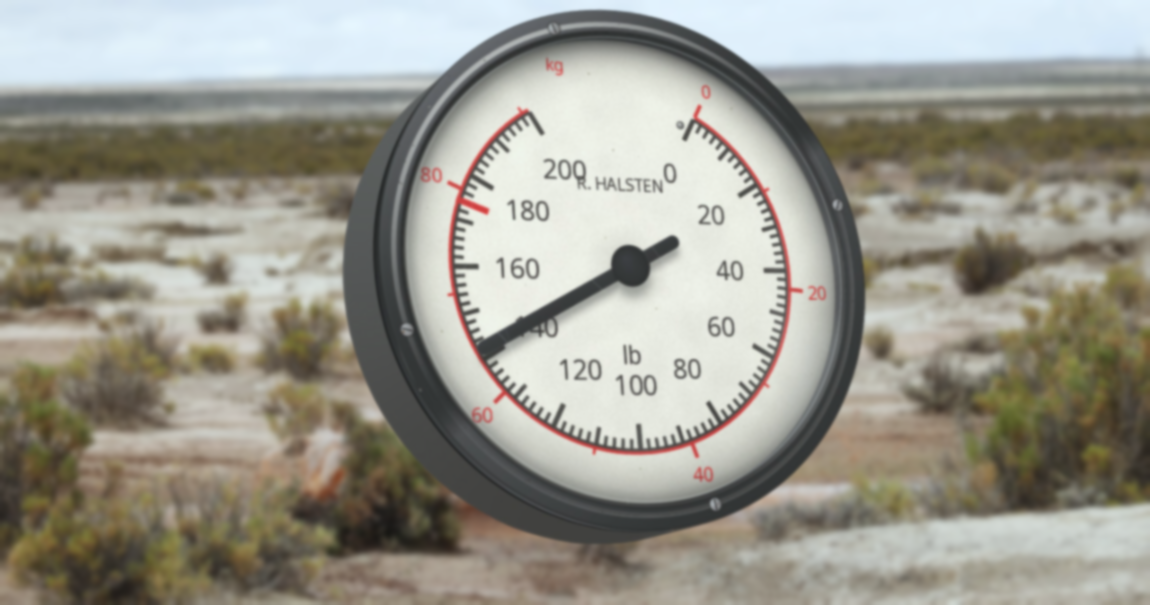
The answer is 142 lb
